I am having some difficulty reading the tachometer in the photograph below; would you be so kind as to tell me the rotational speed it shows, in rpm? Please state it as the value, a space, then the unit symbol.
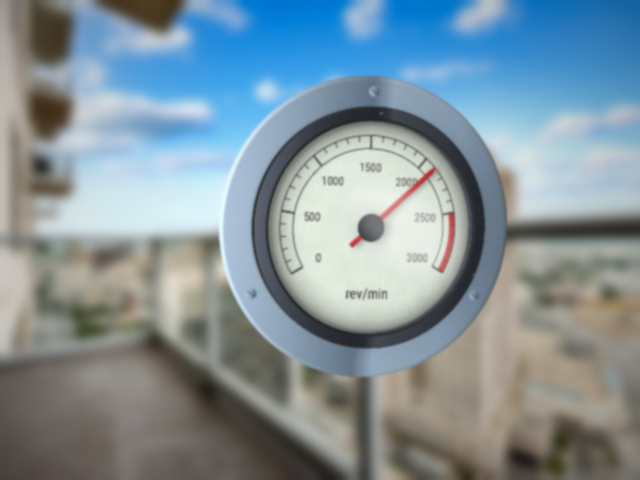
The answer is 2100 rpm
